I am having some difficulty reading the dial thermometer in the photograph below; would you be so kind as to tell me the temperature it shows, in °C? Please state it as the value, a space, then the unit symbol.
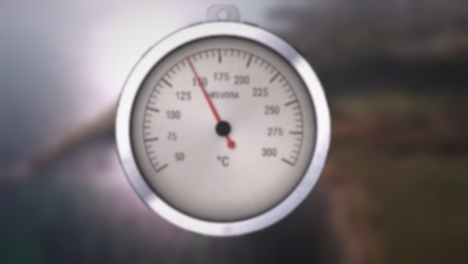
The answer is 150 °C
